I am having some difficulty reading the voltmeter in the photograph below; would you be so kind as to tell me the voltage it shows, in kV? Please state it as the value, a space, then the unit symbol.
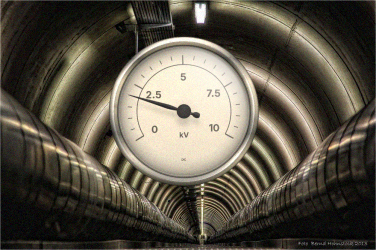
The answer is 2 kV
